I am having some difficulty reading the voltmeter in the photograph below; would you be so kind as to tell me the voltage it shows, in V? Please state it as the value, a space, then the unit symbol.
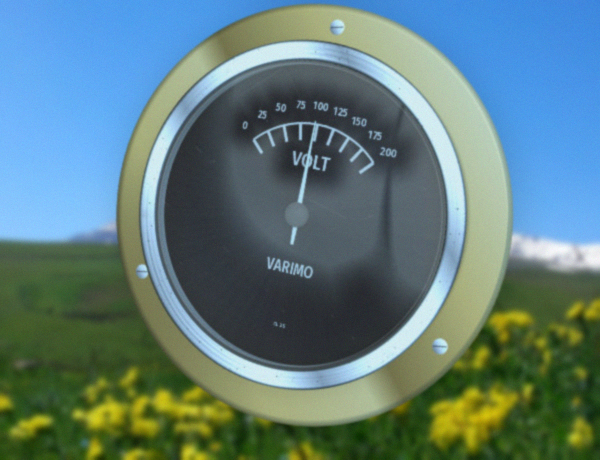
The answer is 100 V
